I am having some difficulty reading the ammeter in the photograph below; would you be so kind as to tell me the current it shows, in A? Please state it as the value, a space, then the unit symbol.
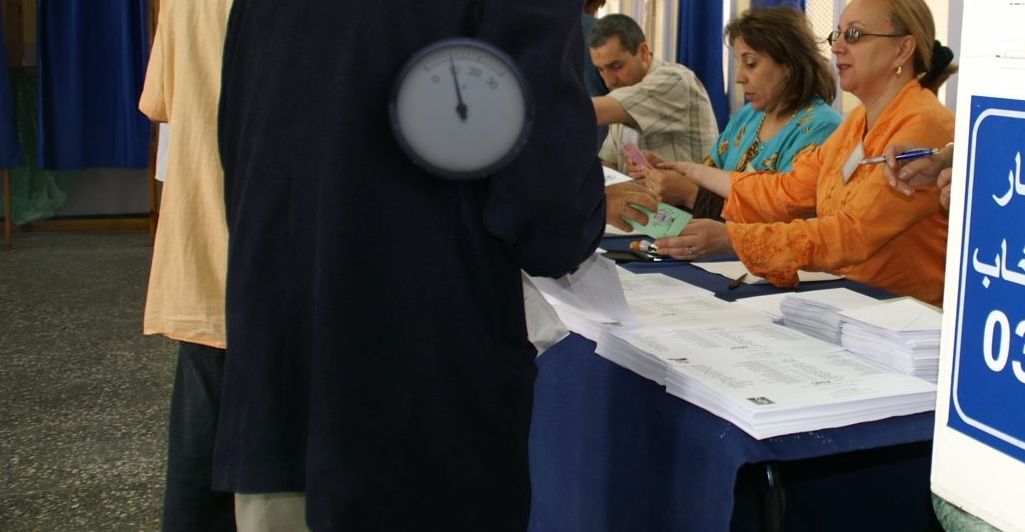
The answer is 10 A
